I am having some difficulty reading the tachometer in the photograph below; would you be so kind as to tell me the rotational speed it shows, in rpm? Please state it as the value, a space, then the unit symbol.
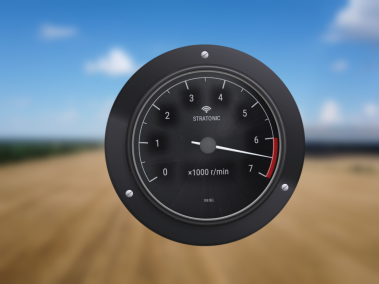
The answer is 6500 rpm
